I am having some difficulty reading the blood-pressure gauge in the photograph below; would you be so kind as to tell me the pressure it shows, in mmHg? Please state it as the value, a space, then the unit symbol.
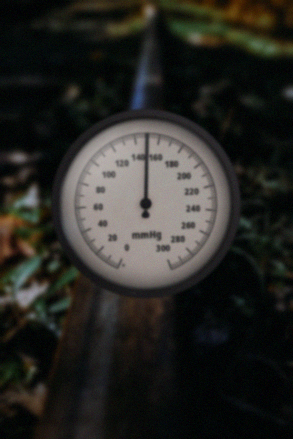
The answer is 150 mmHg
